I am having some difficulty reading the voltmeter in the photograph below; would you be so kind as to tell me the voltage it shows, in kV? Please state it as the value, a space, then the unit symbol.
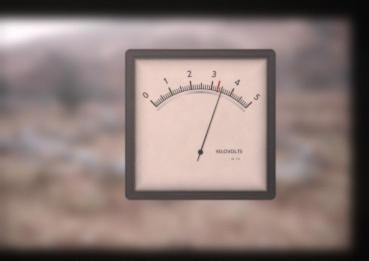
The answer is 3.5 kV
